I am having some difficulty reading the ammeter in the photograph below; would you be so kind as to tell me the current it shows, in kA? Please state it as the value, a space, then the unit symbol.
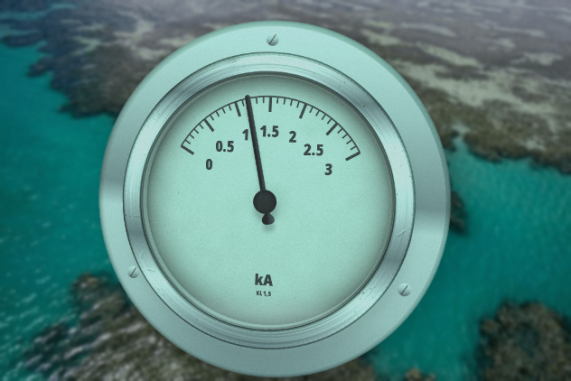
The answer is 1.2 kA
